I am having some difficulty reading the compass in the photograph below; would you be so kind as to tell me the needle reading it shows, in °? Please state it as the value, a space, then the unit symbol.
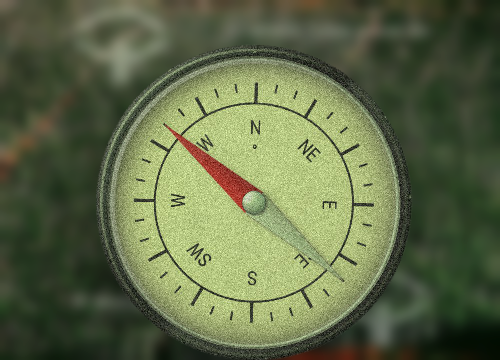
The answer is 310 °
